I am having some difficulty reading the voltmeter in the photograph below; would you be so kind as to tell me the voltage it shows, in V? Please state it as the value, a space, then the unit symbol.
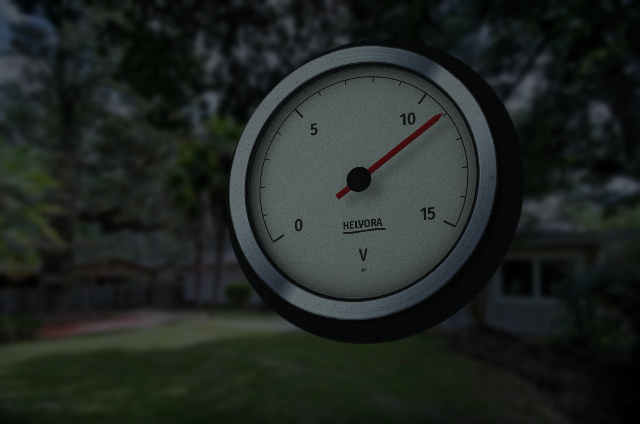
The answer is 11 V
